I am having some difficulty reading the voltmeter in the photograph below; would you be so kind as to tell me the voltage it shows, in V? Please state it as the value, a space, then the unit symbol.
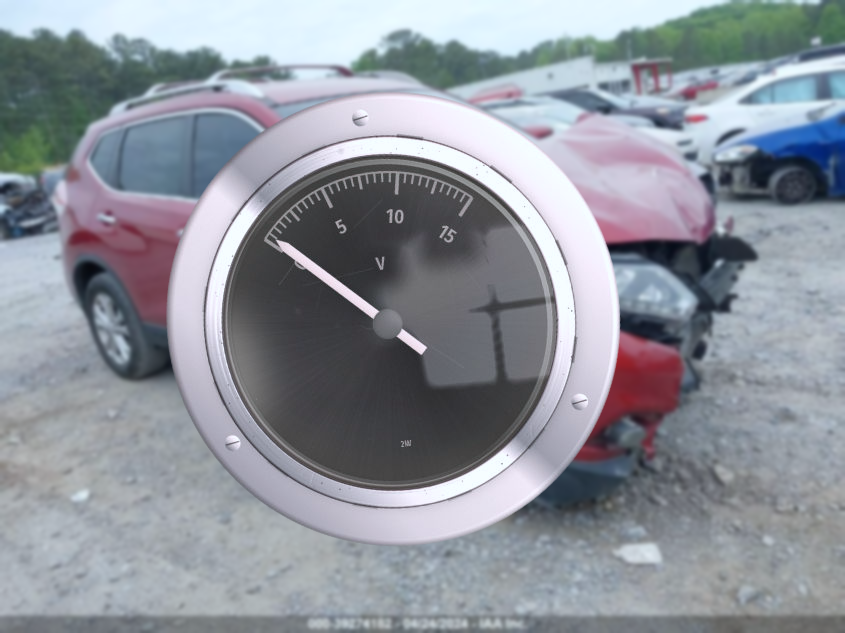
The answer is 0.5 V
